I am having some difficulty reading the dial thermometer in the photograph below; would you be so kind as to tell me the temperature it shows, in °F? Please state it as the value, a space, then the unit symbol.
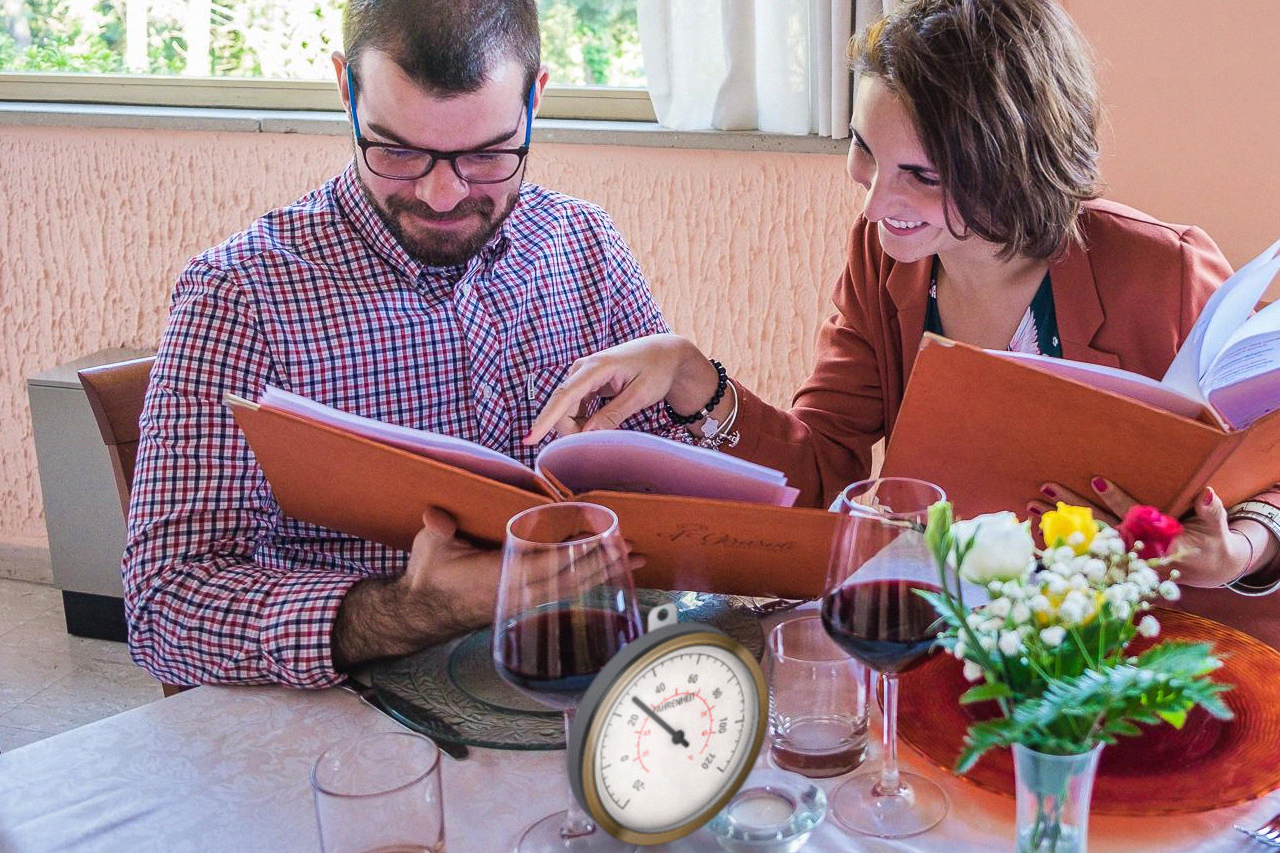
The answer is 28 °F
